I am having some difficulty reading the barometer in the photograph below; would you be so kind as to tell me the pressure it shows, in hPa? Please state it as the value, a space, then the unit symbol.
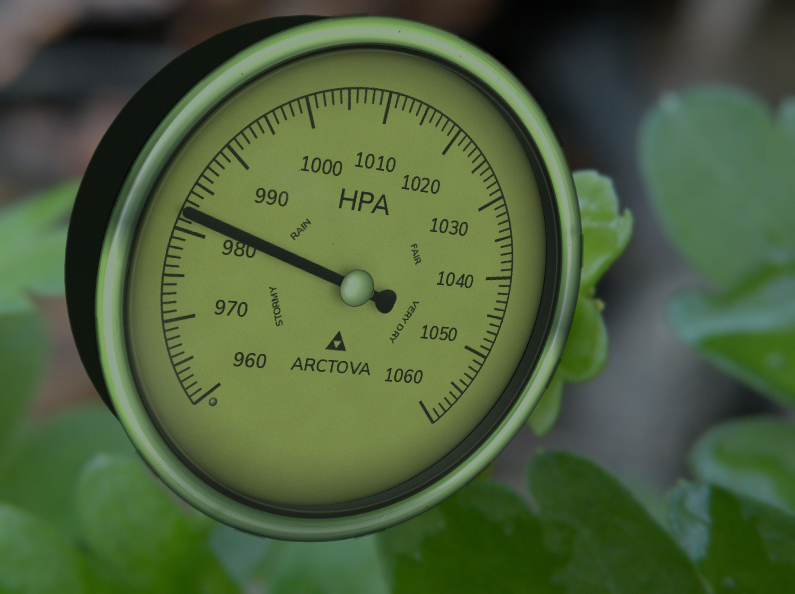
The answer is 982 hPa
